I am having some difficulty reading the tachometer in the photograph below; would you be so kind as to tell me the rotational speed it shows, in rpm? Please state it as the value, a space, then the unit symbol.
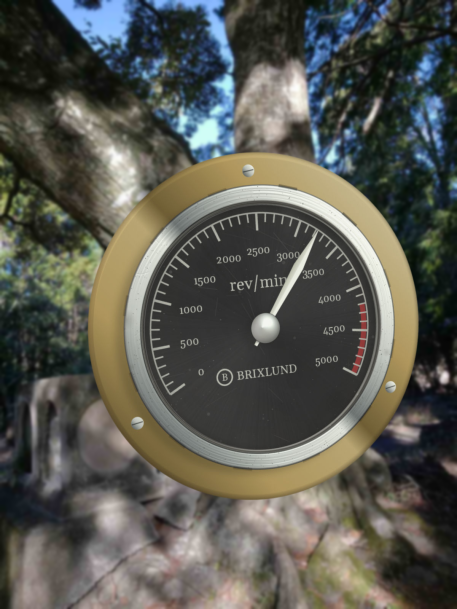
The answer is 3200 rpm
